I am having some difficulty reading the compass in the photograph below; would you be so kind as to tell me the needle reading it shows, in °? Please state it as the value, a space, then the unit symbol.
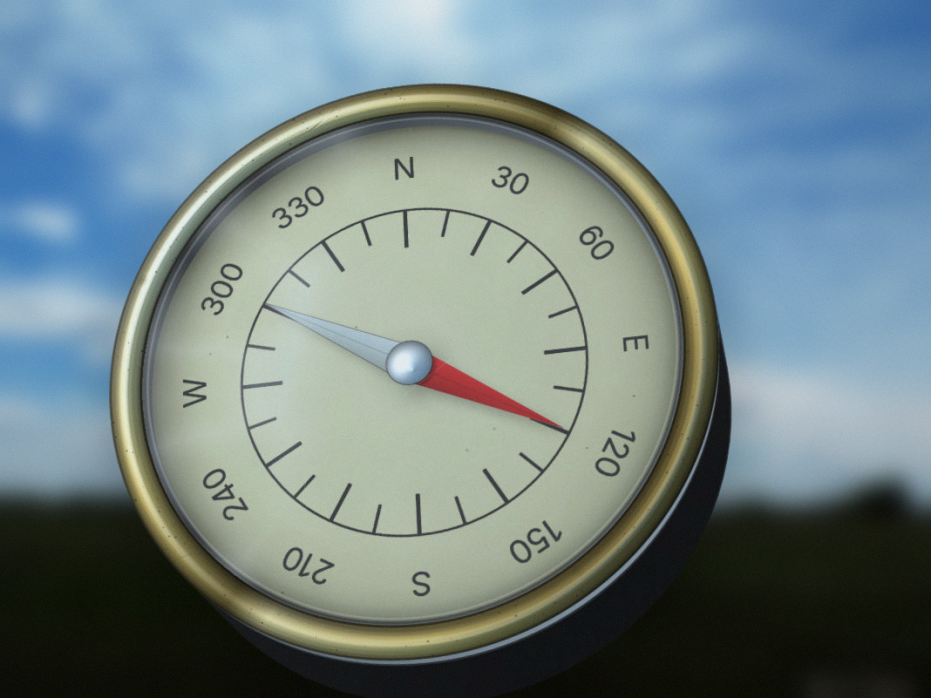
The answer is 120 °
